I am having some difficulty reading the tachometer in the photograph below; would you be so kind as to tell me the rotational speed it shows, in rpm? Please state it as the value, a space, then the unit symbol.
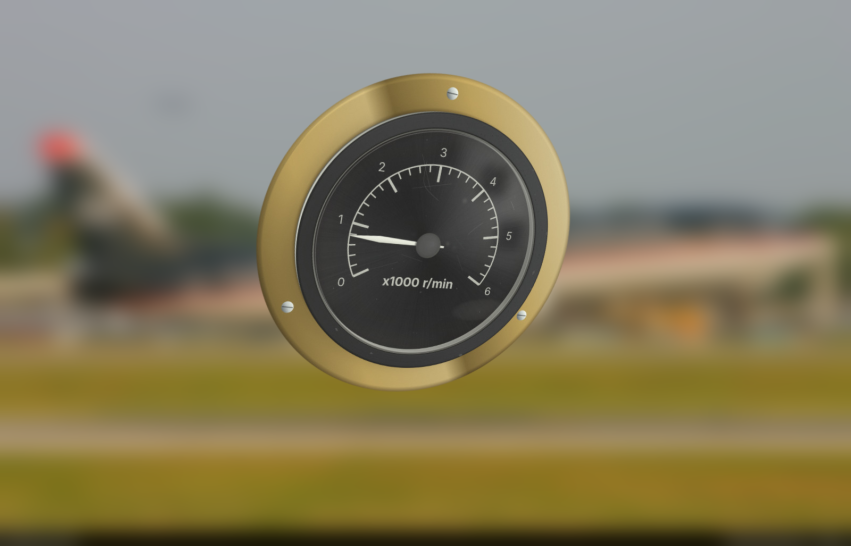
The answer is 800 rpm
